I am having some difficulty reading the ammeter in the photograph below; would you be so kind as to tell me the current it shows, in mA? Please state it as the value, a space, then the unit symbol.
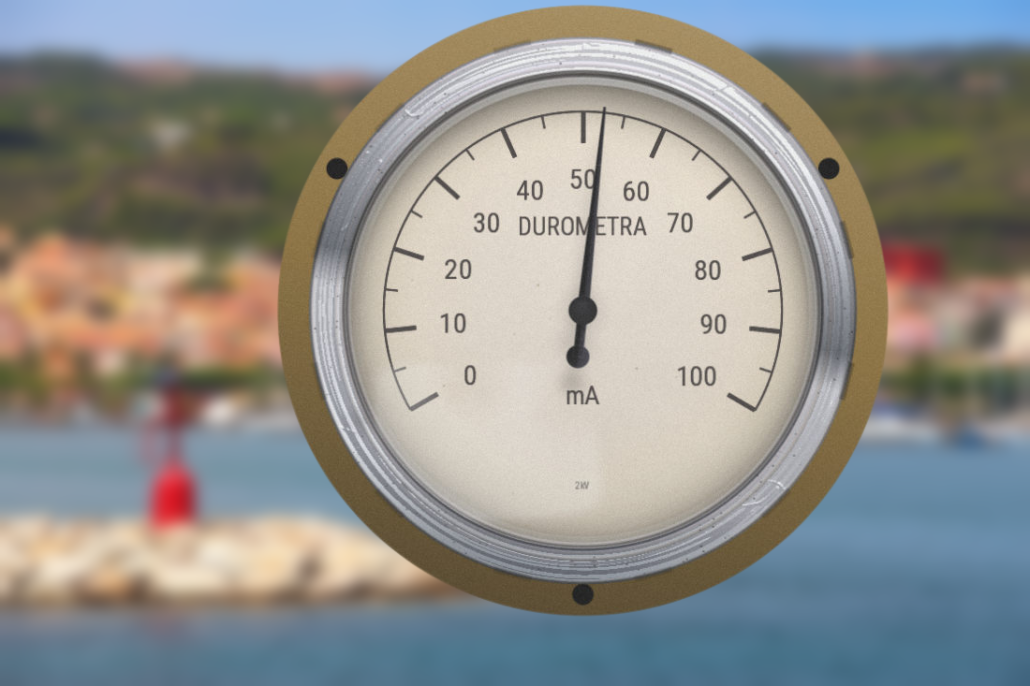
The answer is 52.5 mA
